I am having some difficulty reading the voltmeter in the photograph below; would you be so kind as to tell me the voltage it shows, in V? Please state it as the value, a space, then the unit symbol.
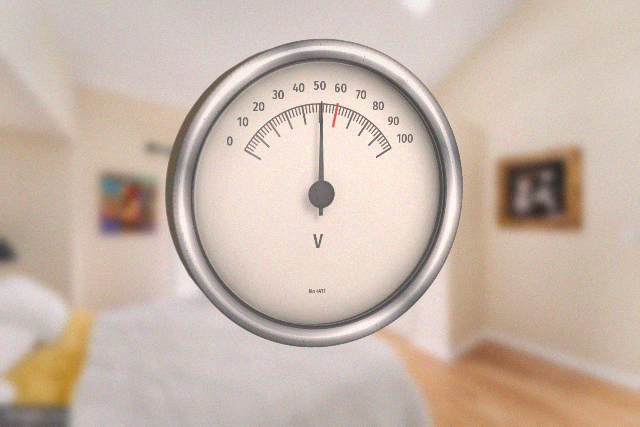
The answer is 50 V
